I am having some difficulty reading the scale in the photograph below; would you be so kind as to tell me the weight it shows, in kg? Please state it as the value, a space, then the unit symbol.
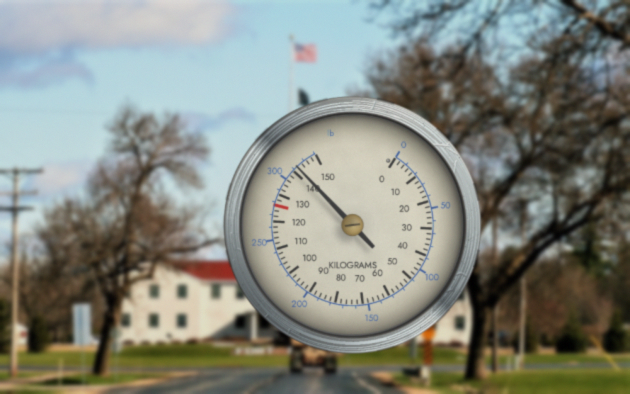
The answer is 142 kg
